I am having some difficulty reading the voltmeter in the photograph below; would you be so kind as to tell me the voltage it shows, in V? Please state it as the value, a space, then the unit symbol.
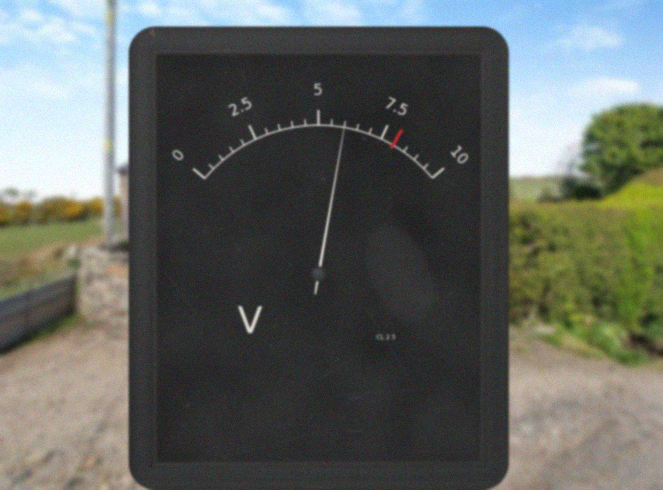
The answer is 6 V
